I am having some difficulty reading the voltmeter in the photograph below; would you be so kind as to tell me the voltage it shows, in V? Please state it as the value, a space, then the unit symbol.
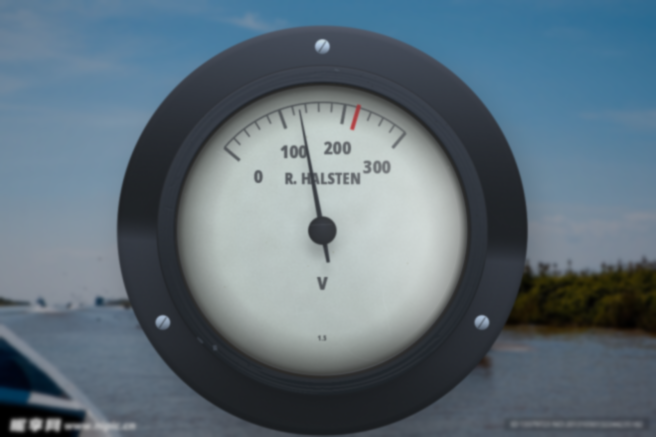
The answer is 130 V
